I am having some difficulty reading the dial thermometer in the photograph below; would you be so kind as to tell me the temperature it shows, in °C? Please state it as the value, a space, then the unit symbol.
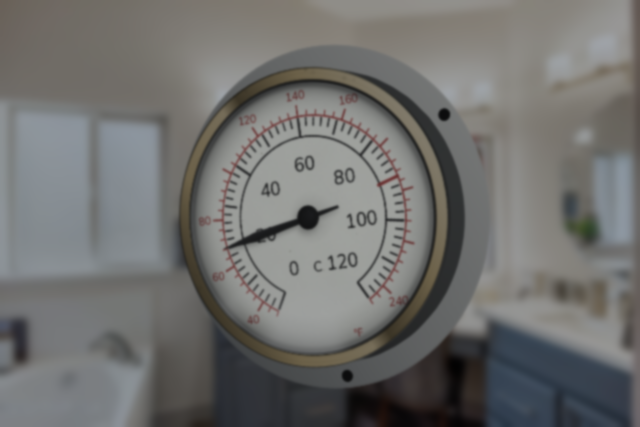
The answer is 20 °C
